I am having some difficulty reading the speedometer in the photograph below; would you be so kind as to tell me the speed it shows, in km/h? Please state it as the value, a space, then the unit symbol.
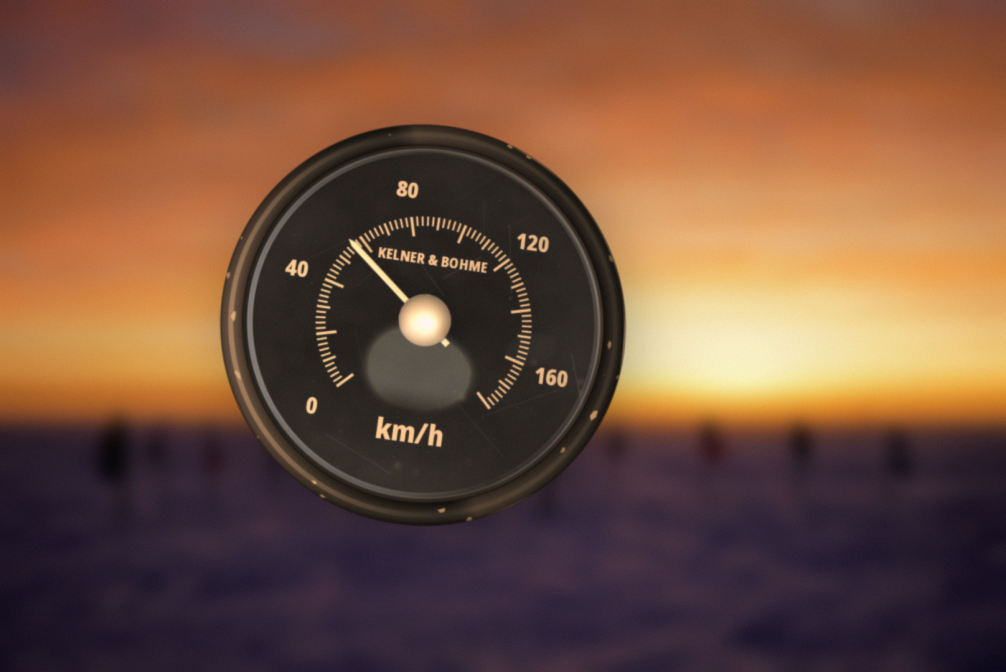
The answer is 56 km/h
